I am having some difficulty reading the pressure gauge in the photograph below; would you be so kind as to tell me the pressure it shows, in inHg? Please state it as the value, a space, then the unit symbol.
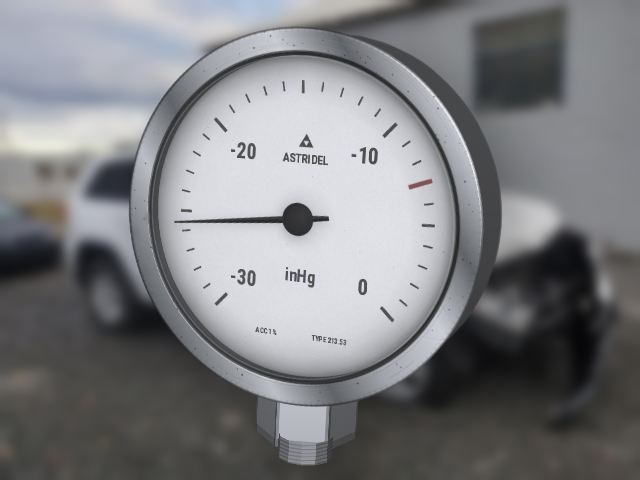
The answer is -25.5 inHg
